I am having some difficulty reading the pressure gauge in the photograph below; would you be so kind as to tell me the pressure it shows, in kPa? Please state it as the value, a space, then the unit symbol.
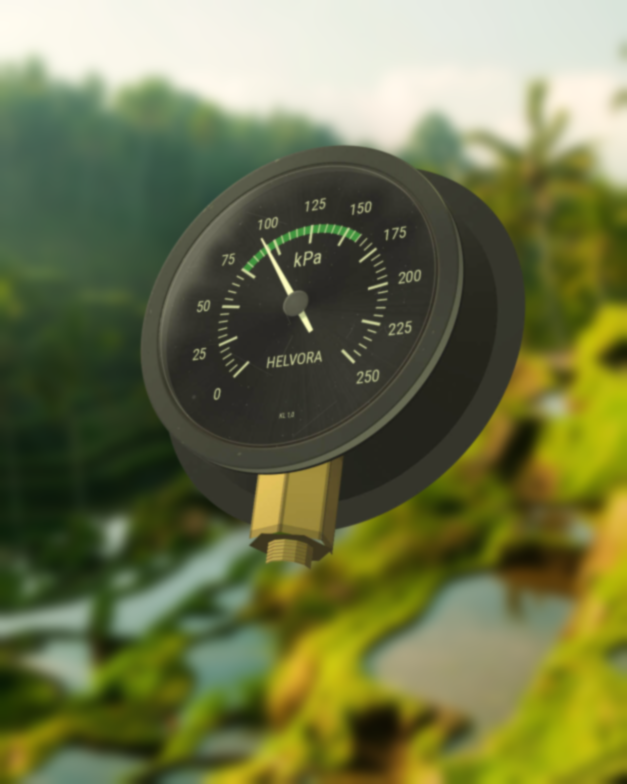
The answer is 95 kPa
